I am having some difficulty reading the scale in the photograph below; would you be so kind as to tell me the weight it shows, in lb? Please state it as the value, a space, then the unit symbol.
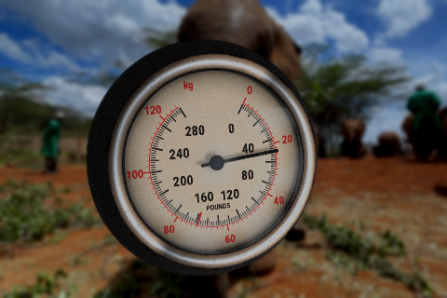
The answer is 50 lb
